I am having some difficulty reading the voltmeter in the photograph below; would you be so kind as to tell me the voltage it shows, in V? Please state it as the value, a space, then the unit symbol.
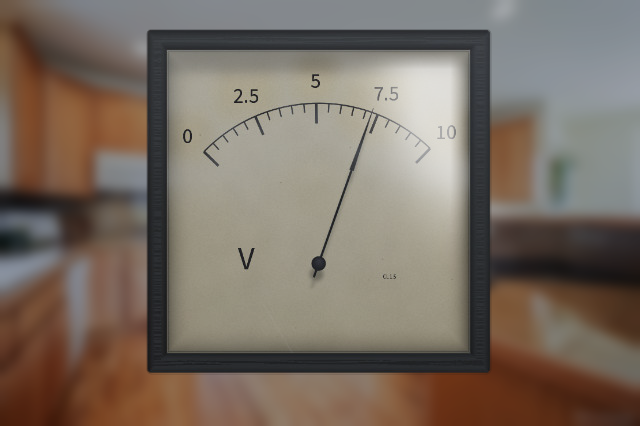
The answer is 7.25 V
